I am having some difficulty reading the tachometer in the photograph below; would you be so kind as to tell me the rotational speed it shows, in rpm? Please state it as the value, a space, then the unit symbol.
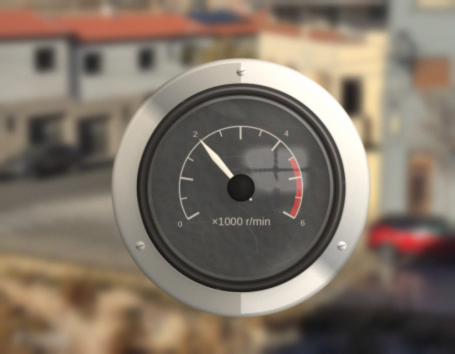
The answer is 2000 rpm
